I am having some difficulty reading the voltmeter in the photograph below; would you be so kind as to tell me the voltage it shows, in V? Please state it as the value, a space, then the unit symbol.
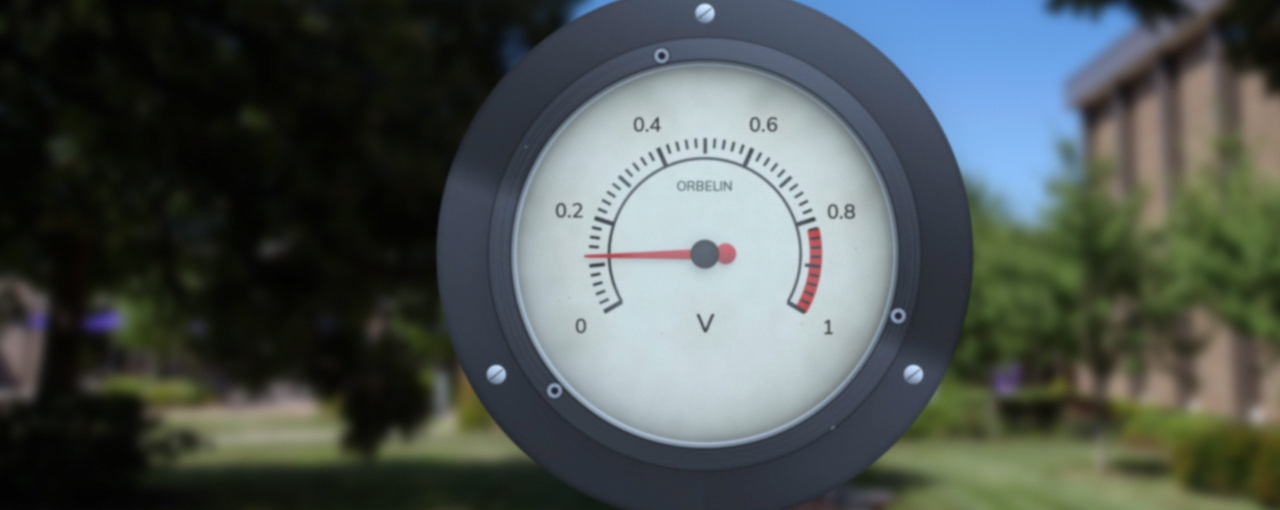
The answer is 0.12 V
